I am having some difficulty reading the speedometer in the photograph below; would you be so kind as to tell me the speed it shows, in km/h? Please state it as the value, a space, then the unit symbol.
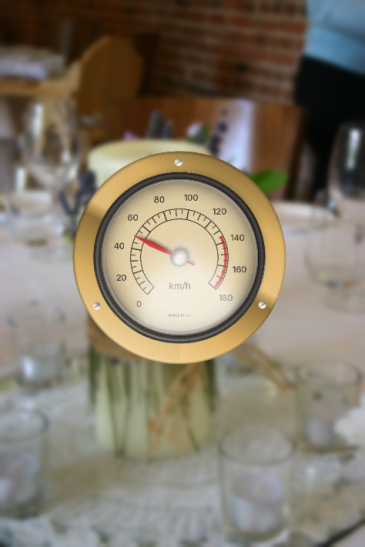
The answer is 50 km/h
